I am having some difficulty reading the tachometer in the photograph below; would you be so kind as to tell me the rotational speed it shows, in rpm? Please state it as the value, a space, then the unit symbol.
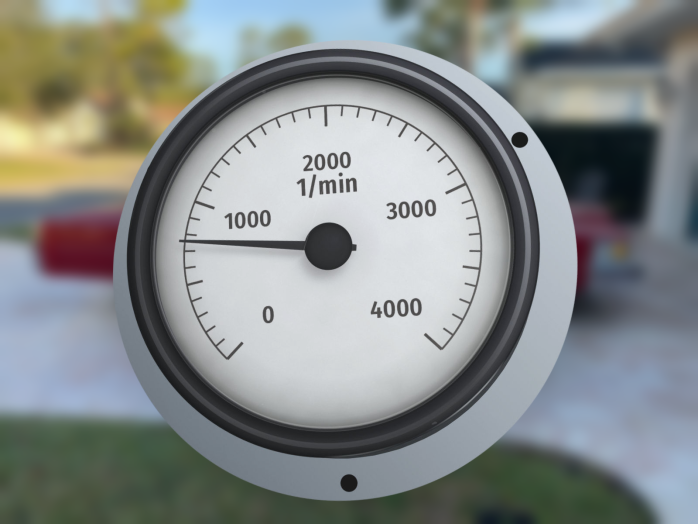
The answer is 750 rpm
